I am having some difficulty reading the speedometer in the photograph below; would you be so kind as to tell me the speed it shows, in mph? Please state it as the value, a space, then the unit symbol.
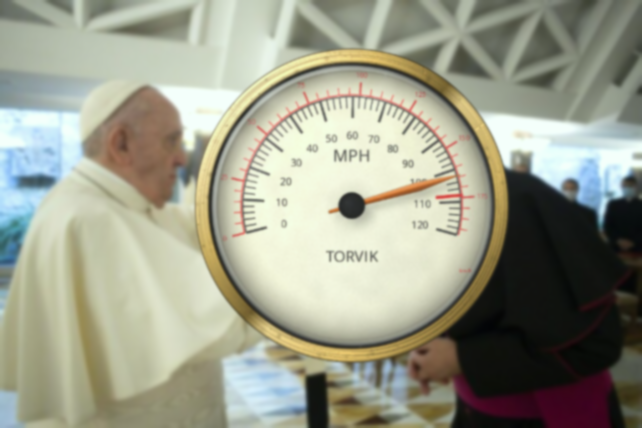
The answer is 102 mph
